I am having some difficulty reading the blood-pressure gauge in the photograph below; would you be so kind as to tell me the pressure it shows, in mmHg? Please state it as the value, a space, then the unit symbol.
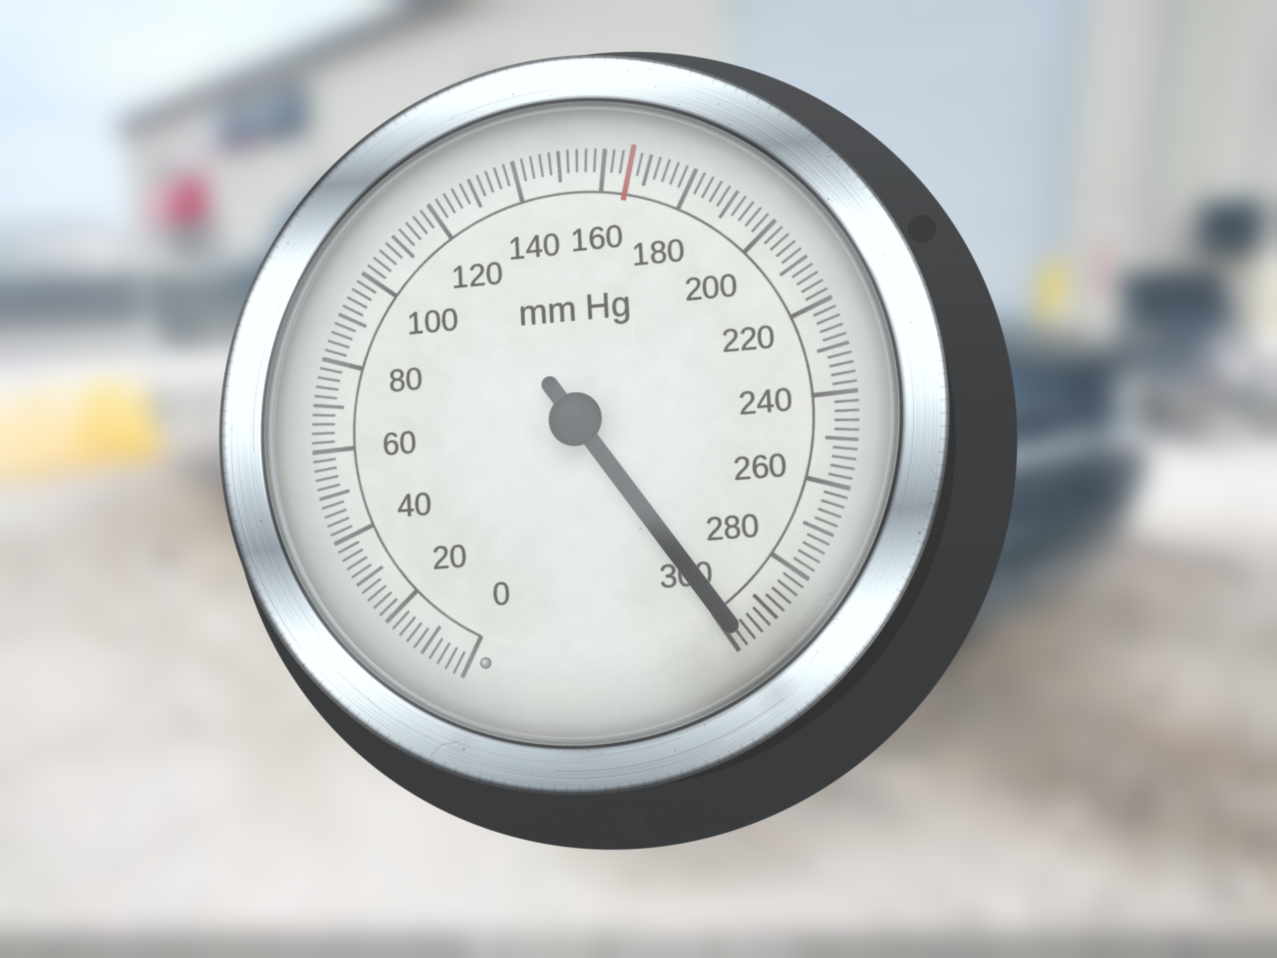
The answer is 298 mmHg
